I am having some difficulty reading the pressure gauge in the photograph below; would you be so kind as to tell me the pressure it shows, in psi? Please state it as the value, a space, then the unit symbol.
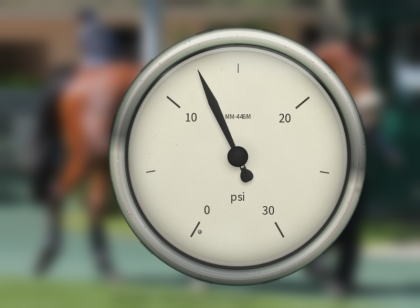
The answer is 12.5 psi
